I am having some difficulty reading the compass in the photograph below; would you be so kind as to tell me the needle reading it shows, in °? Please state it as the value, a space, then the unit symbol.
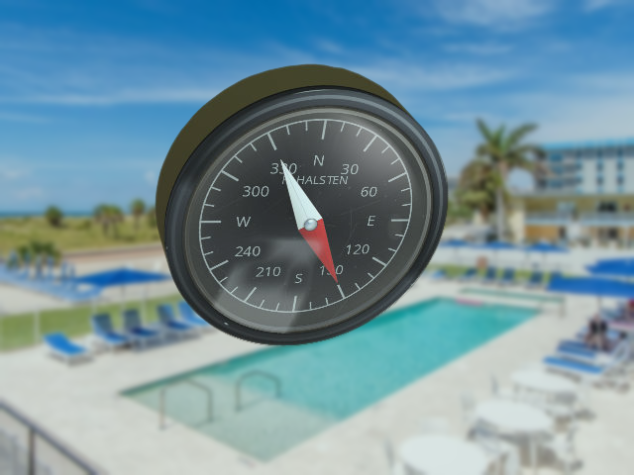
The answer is 150 °
